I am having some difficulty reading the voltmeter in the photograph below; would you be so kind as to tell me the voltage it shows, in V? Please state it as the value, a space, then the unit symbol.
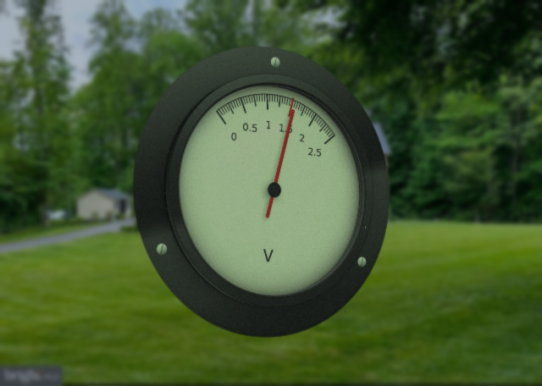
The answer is 1.5 V
